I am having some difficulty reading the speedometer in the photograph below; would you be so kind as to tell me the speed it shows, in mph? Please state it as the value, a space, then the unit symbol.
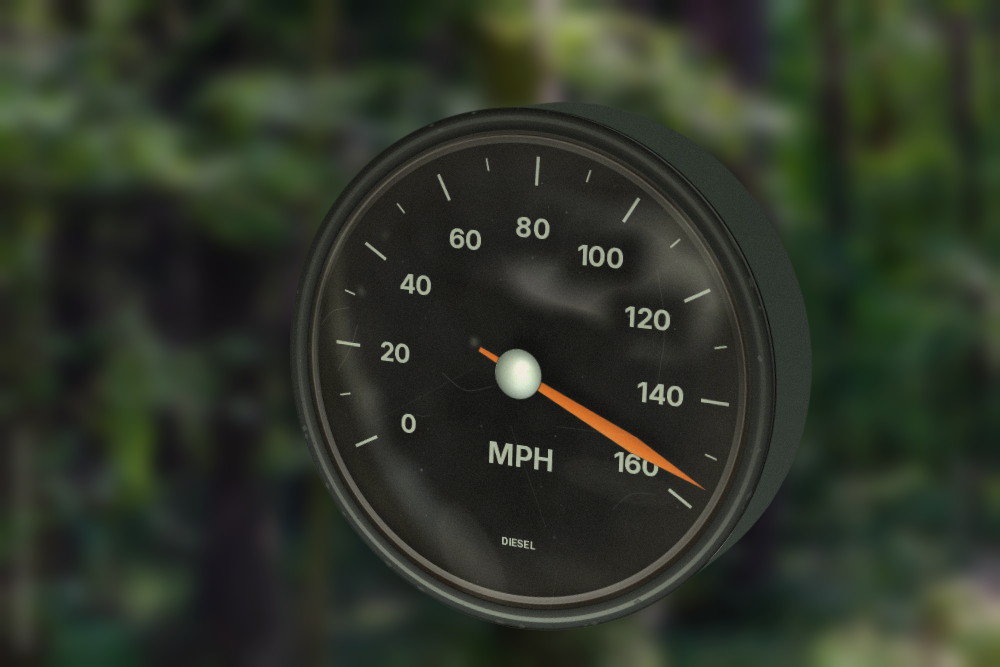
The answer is 155 mph
